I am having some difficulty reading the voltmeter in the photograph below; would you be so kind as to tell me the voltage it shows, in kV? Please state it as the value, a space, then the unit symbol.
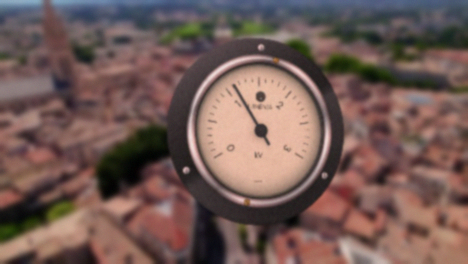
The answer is 1.1 kV
